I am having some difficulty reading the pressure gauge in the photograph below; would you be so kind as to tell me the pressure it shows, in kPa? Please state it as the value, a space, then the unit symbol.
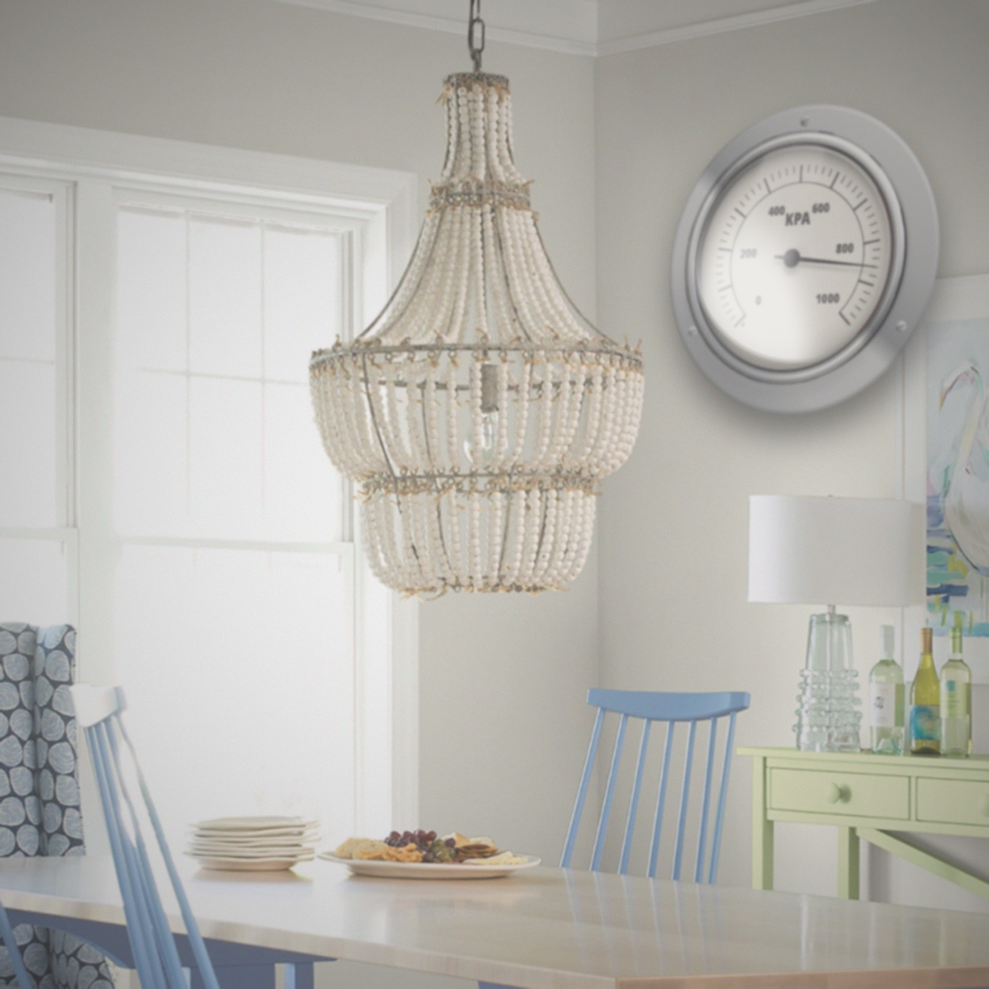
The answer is 860 kPa
